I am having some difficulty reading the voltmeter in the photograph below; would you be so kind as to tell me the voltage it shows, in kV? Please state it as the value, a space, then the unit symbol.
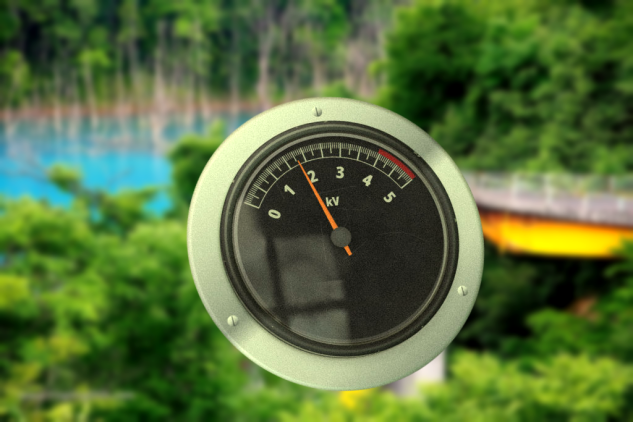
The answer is 1.75 kV
